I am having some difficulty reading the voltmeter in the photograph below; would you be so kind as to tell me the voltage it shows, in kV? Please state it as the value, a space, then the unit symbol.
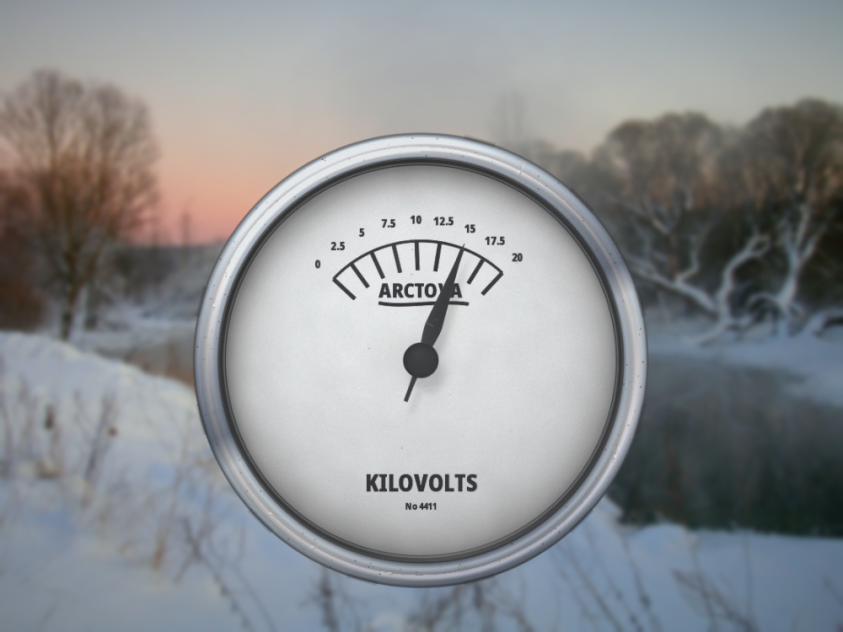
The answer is 15 kV
